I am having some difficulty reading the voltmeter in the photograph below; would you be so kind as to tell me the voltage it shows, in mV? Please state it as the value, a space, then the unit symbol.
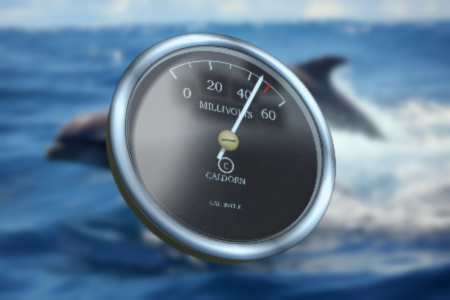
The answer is 45 mV
